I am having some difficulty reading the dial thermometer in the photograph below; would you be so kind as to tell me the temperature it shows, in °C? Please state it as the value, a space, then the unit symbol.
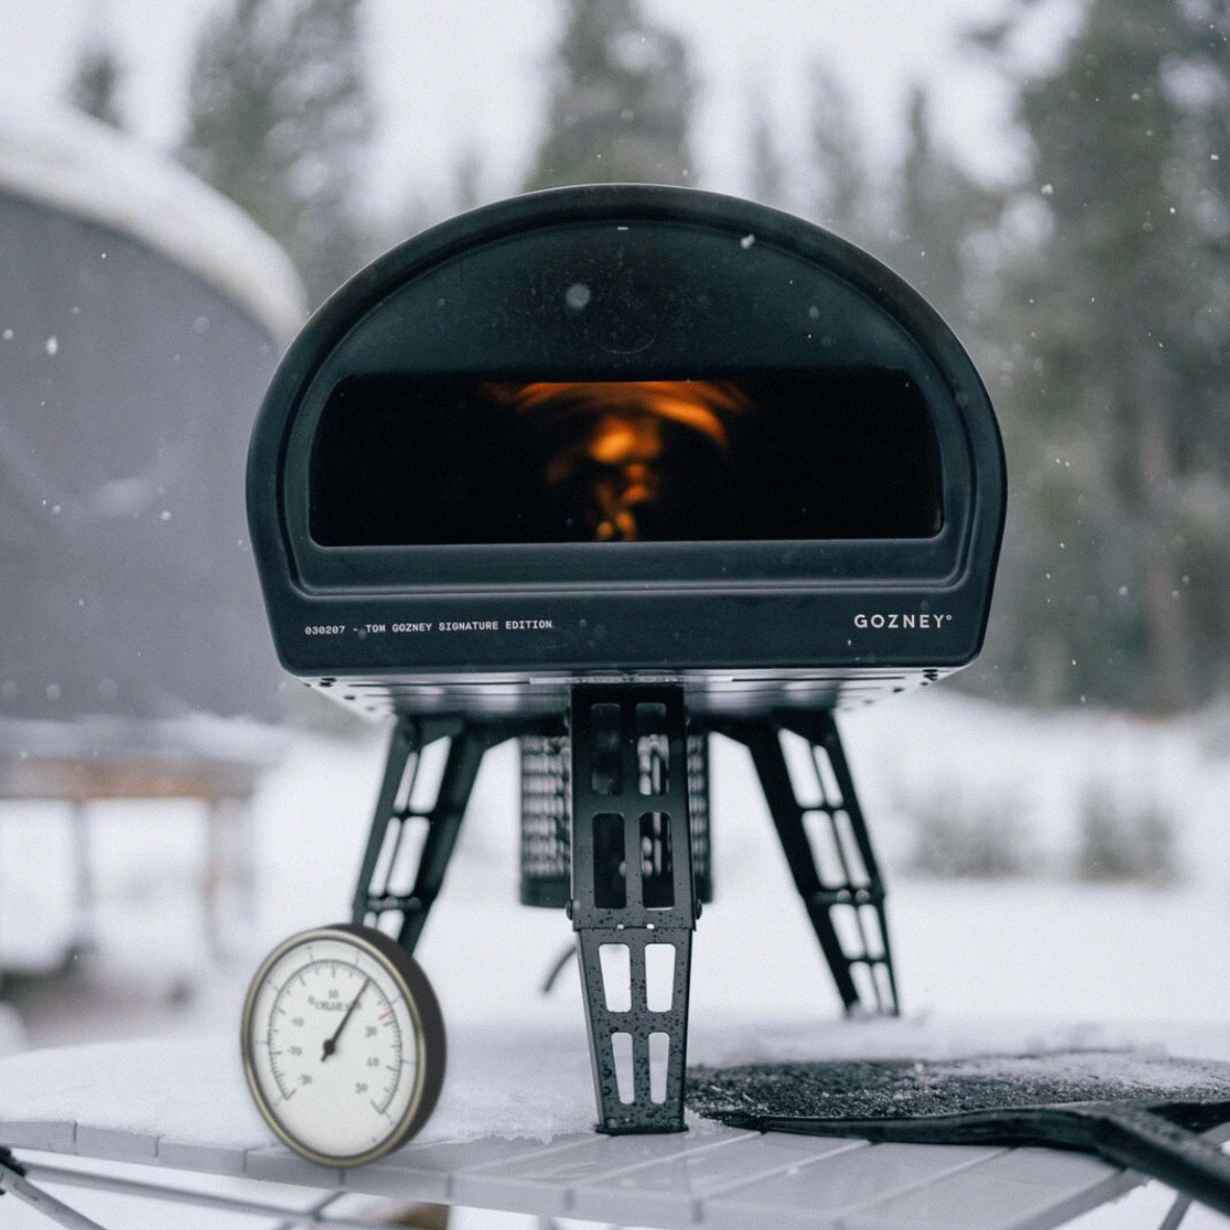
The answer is 20 °C
